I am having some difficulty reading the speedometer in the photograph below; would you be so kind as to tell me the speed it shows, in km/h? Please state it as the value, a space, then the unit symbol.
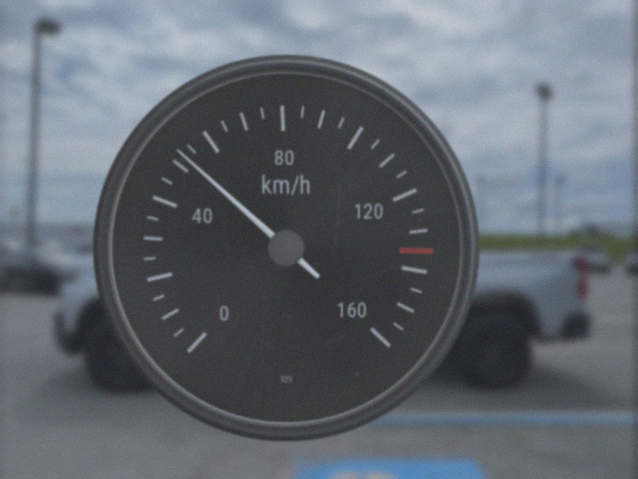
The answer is 52.5 km/h
